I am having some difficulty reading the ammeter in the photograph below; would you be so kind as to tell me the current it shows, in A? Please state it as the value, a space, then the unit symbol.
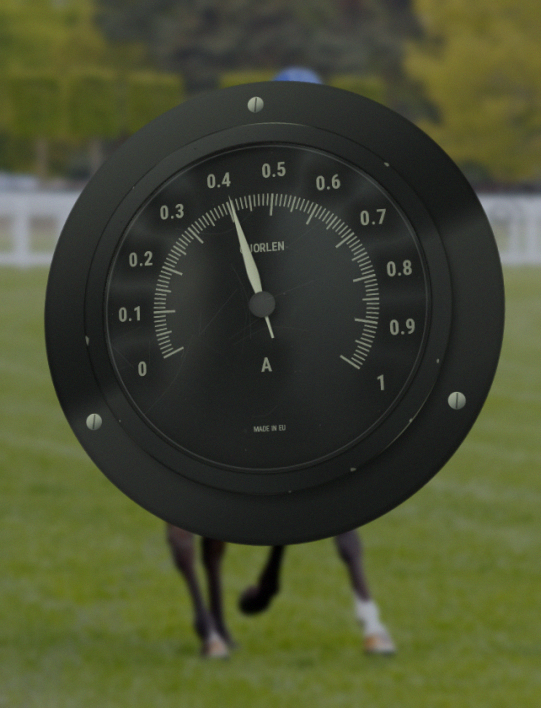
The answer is 0.41 A
